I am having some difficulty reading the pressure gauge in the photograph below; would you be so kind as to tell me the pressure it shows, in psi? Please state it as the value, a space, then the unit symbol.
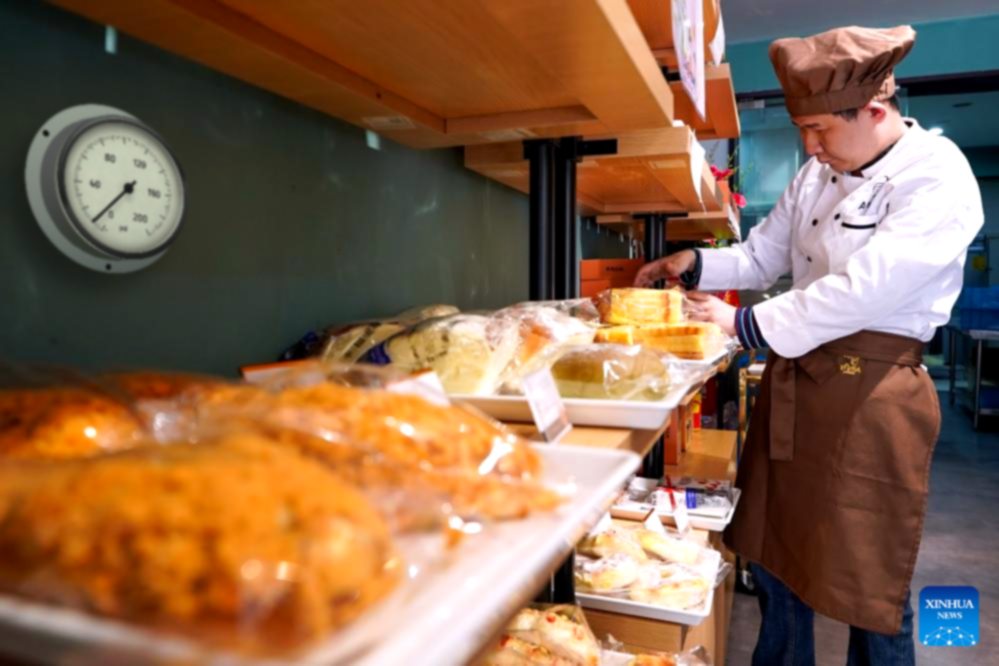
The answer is 10 psi
